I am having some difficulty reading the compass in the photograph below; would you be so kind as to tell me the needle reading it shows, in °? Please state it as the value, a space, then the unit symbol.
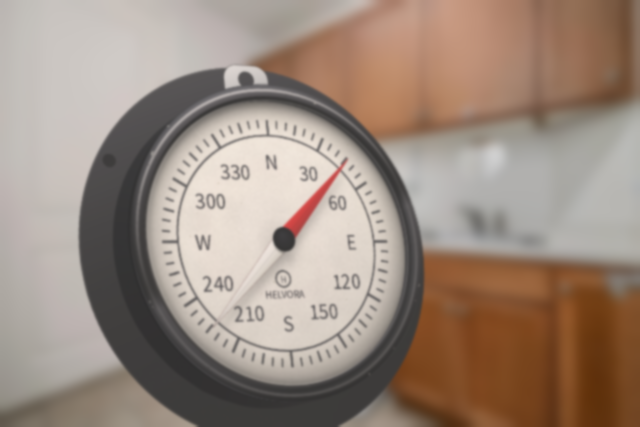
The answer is 45 °
